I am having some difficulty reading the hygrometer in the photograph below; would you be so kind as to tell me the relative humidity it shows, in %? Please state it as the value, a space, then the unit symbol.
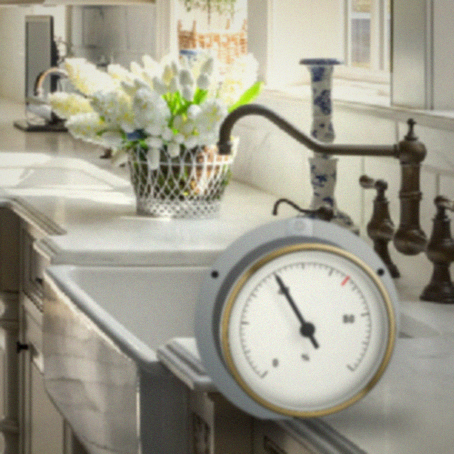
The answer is 40 %
